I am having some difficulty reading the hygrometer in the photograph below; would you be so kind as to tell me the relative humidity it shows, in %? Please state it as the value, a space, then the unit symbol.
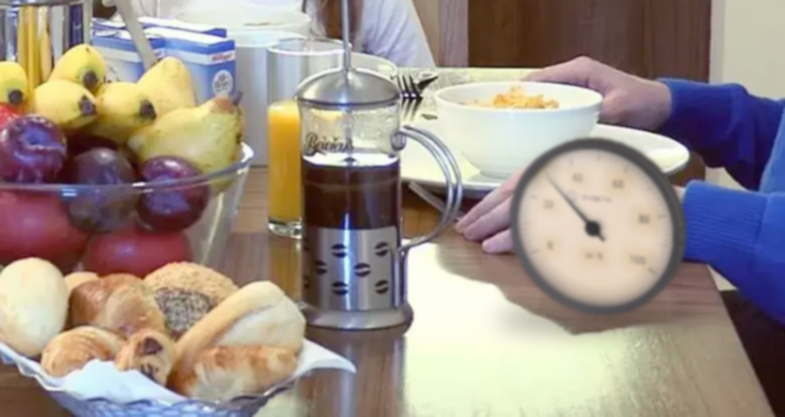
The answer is 30 %
